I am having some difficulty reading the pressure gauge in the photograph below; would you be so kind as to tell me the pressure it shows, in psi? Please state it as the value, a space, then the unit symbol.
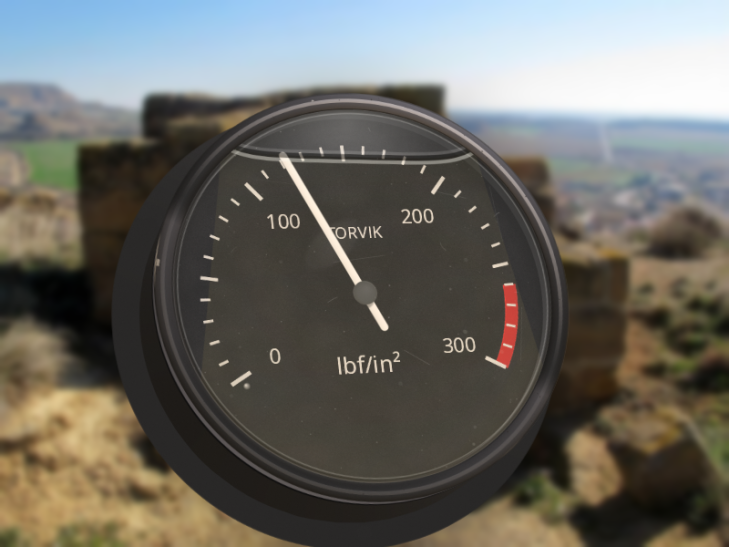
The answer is 120 psi
